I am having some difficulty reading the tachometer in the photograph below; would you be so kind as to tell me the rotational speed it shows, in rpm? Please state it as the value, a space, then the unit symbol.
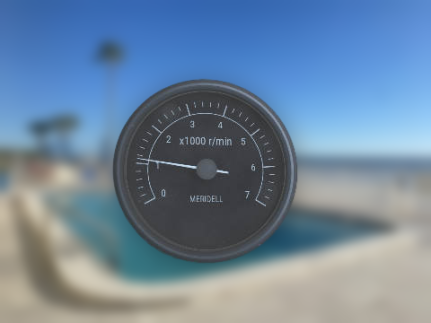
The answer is 1100 rpm
